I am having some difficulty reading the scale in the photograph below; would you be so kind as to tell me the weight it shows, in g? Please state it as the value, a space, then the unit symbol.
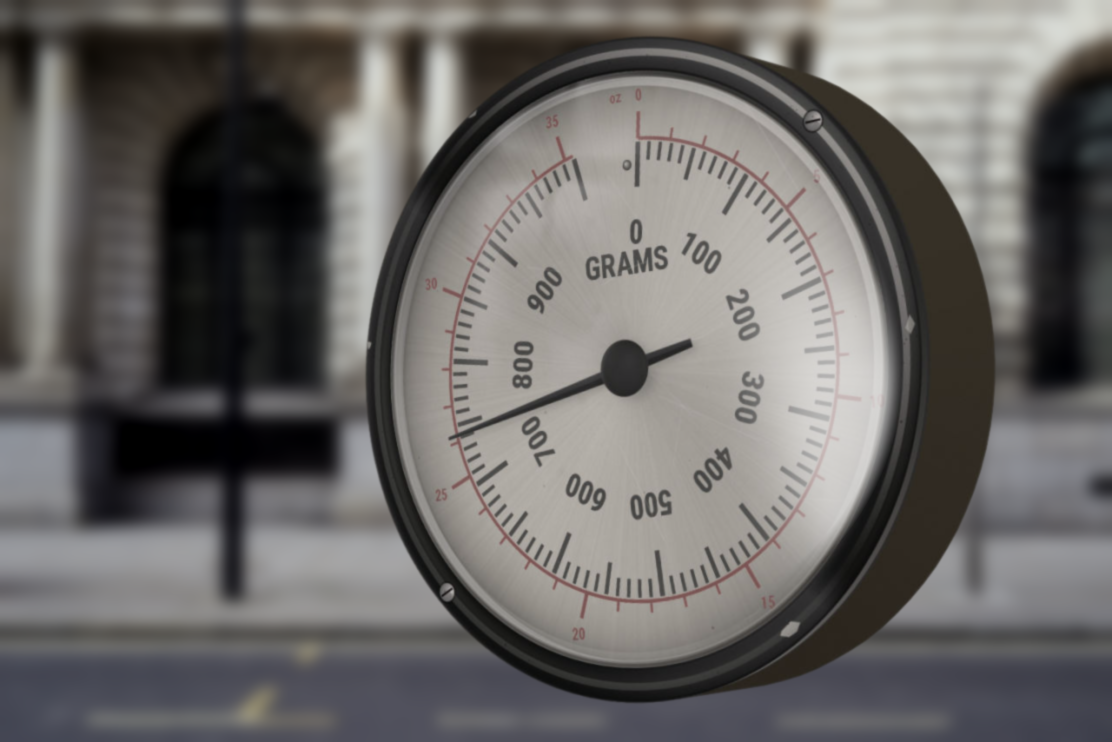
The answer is 740 g
